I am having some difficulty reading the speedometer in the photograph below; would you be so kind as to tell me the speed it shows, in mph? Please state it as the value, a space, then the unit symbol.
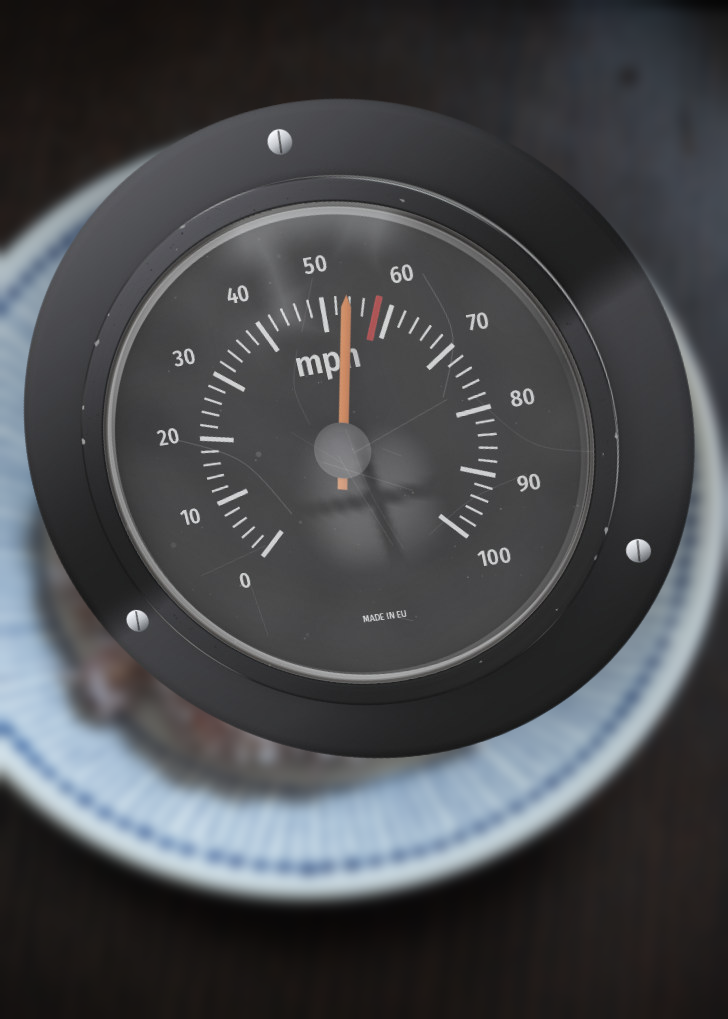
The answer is 54 mph
